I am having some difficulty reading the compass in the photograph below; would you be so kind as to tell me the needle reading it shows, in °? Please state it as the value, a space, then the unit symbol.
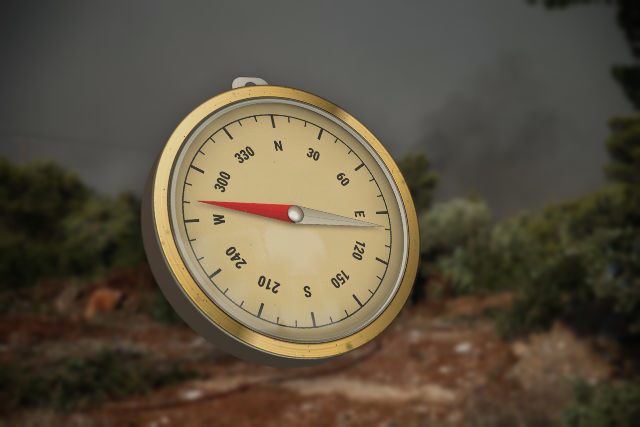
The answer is 280 °
